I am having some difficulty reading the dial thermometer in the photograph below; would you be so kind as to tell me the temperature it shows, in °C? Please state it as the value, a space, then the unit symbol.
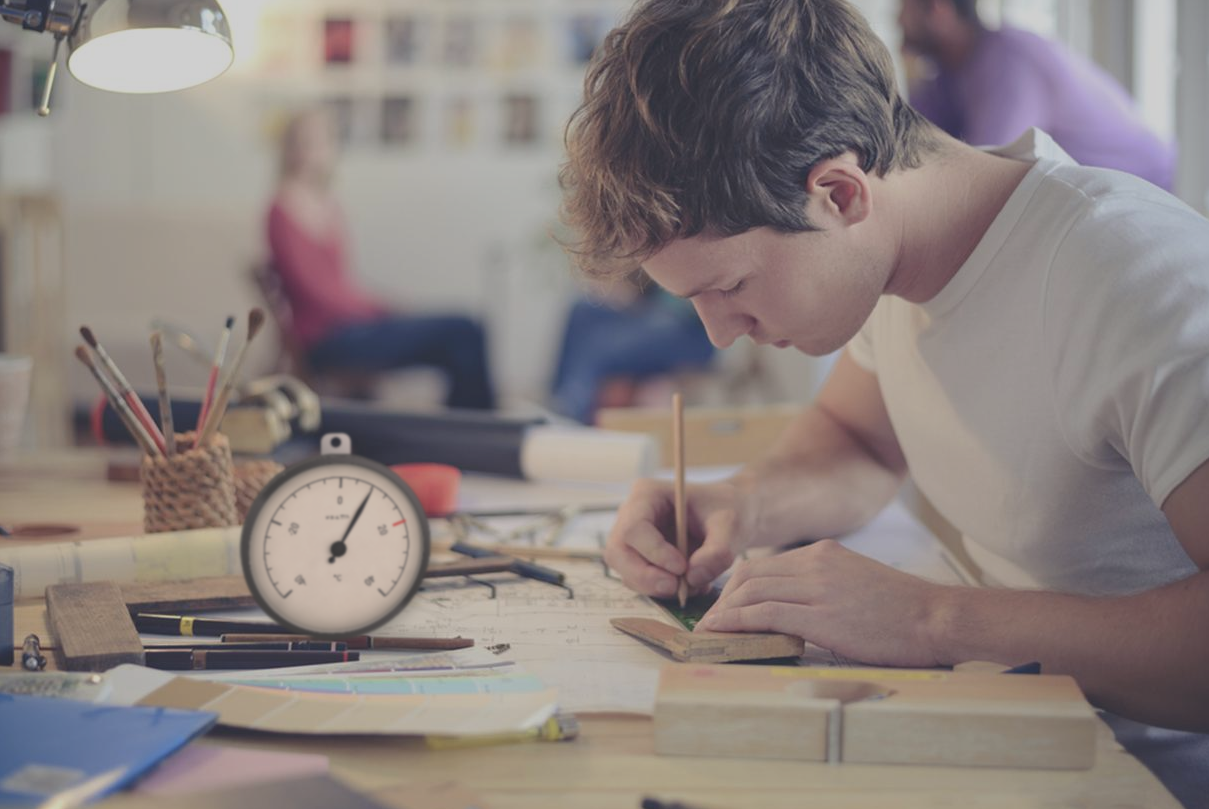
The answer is 8 °C
